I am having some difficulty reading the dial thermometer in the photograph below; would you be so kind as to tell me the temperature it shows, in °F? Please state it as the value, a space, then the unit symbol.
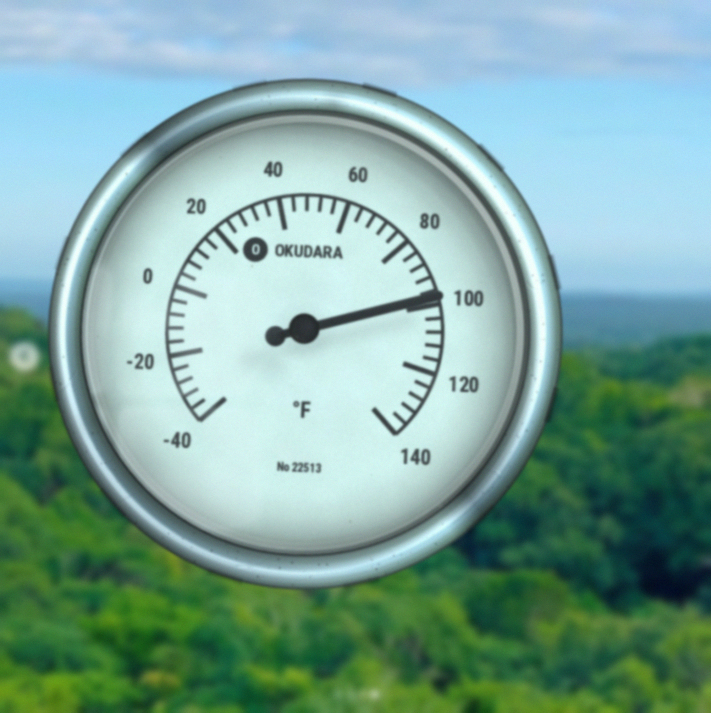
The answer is 98 °F
